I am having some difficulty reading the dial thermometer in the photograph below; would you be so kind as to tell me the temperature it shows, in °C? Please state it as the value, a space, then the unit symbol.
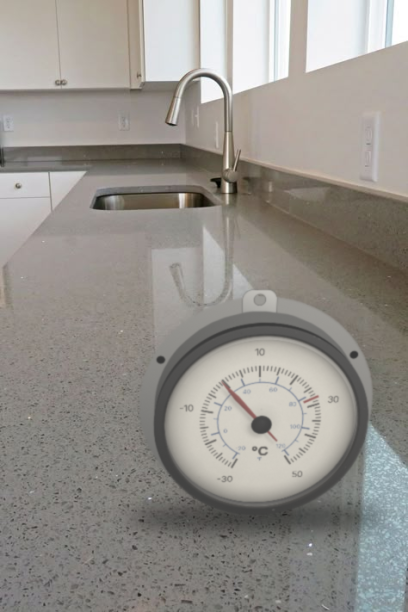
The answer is 0 °C
